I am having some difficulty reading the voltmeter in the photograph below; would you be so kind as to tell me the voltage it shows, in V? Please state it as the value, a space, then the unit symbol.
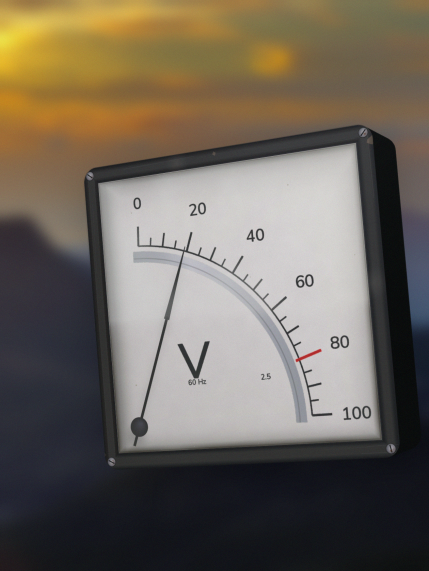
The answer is 20 V
